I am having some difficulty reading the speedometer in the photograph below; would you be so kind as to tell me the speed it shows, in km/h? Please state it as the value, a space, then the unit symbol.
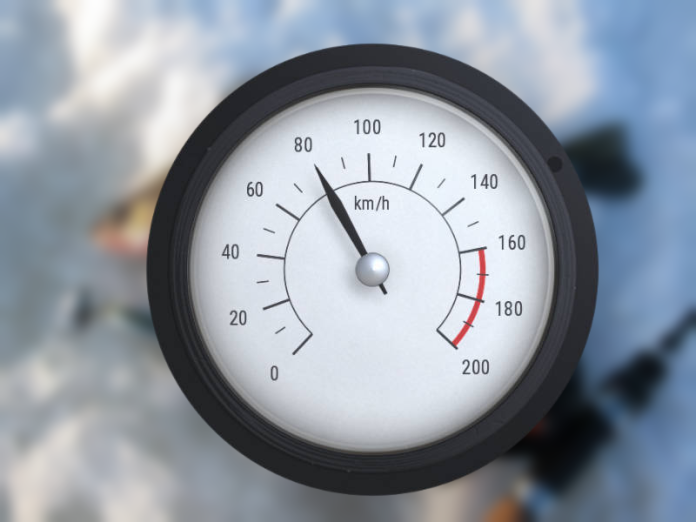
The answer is 80 km/h
